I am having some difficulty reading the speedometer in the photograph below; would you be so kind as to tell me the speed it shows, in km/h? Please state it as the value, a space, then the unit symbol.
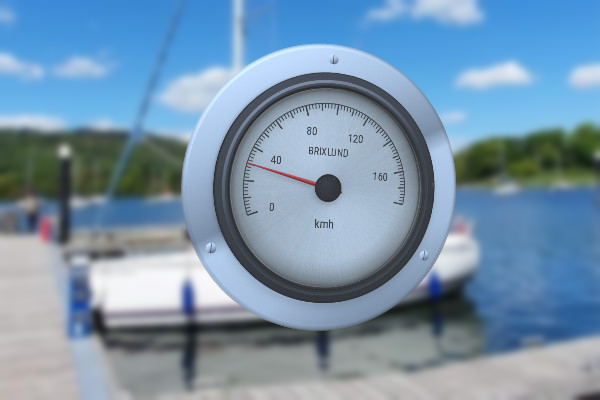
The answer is 30 km/h
